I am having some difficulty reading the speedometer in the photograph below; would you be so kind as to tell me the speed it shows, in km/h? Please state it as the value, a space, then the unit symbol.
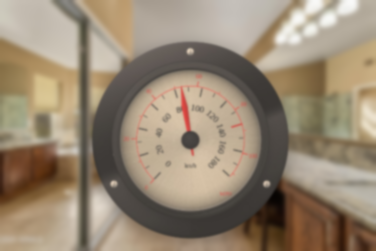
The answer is 85 km/h
